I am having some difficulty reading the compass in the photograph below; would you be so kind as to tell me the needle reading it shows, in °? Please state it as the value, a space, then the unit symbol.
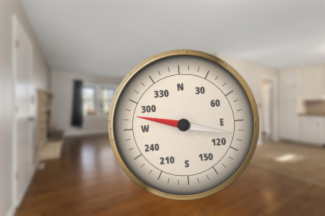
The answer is 285 °
